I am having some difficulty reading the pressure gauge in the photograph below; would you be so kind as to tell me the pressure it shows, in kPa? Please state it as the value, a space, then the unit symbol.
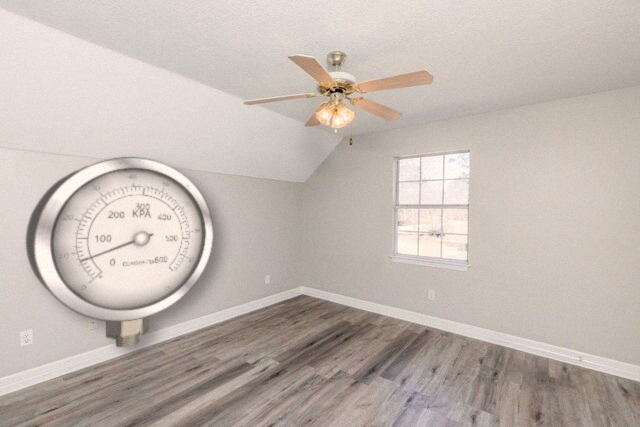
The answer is 50 kPa
